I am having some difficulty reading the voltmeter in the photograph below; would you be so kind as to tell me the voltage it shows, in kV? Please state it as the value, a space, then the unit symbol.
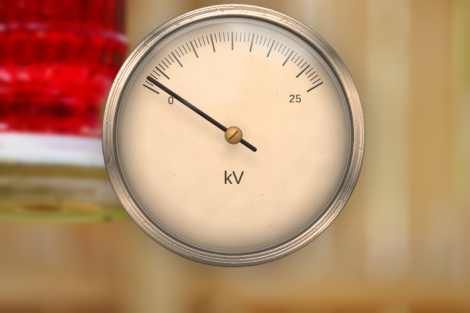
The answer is 1 kV
